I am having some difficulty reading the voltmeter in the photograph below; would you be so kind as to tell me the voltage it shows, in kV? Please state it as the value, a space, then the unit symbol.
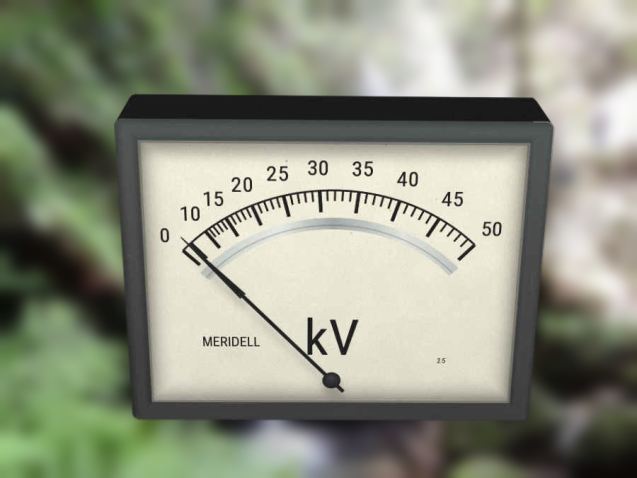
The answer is 5 kV
